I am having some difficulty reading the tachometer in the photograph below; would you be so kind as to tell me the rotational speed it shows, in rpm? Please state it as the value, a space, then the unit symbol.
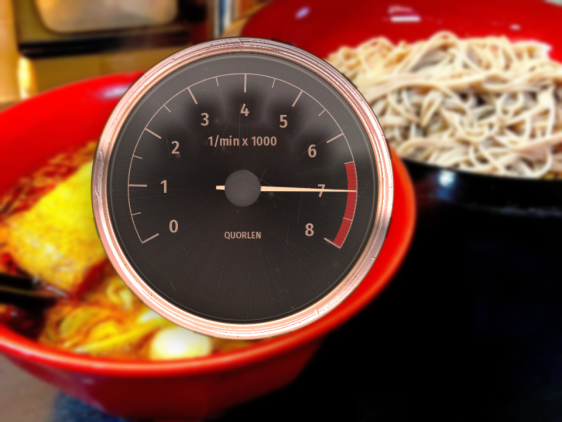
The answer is 7000 rpm
